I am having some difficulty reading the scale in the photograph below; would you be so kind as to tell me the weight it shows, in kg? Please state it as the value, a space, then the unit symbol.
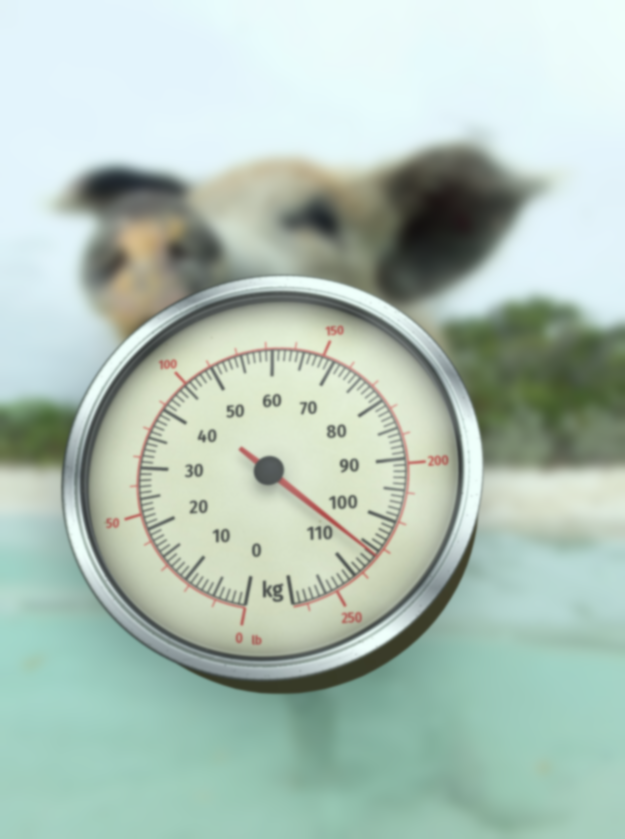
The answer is 106 kg
